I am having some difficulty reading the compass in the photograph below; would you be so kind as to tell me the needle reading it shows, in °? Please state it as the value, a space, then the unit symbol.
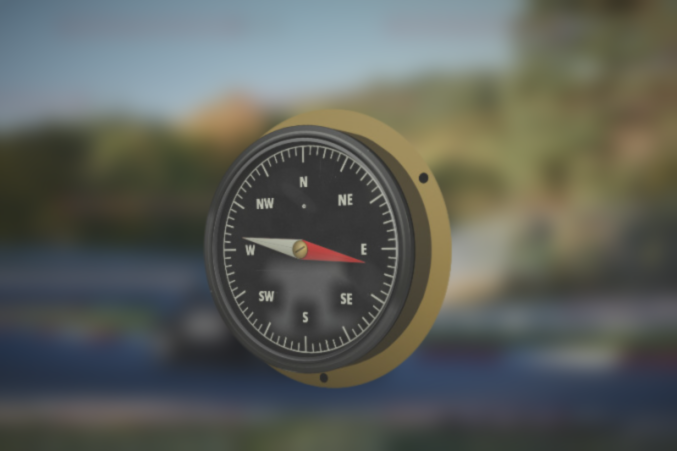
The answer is 100 °
